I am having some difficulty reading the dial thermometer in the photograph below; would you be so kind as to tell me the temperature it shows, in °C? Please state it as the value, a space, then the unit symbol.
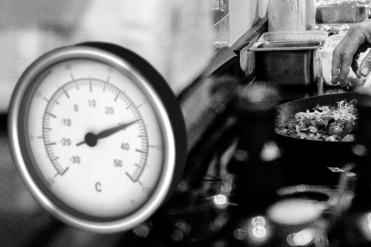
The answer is 30 °C
